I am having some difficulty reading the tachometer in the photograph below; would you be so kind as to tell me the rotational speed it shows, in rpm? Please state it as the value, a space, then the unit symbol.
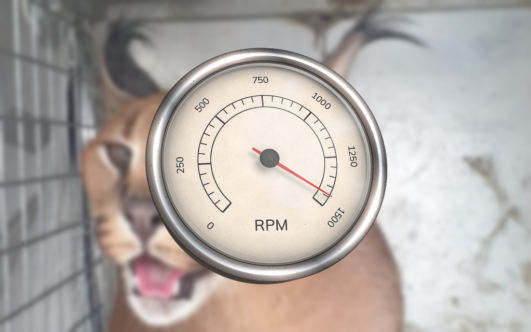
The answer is 1450 rpm
